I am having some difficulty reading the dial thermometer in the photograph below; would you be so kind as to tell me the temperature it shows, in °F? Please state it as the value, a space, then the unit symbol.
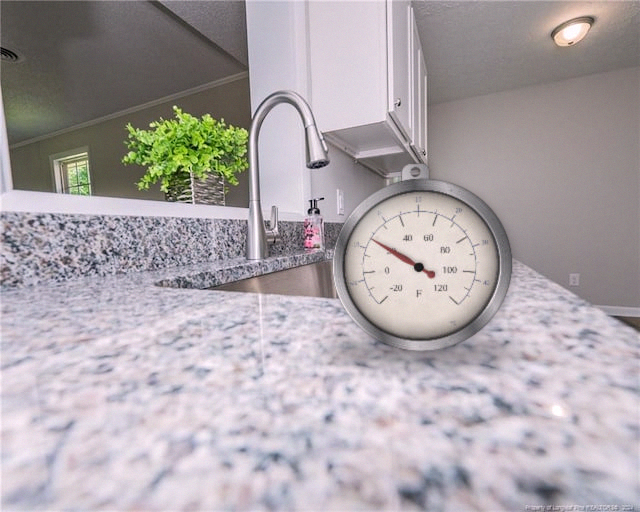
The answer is 20 °F
